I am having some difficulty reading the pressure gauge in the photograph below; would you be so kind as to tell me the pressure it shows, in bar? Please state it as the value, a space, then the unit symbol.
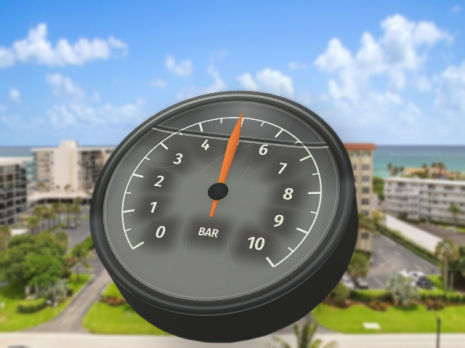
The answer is 5 bar
